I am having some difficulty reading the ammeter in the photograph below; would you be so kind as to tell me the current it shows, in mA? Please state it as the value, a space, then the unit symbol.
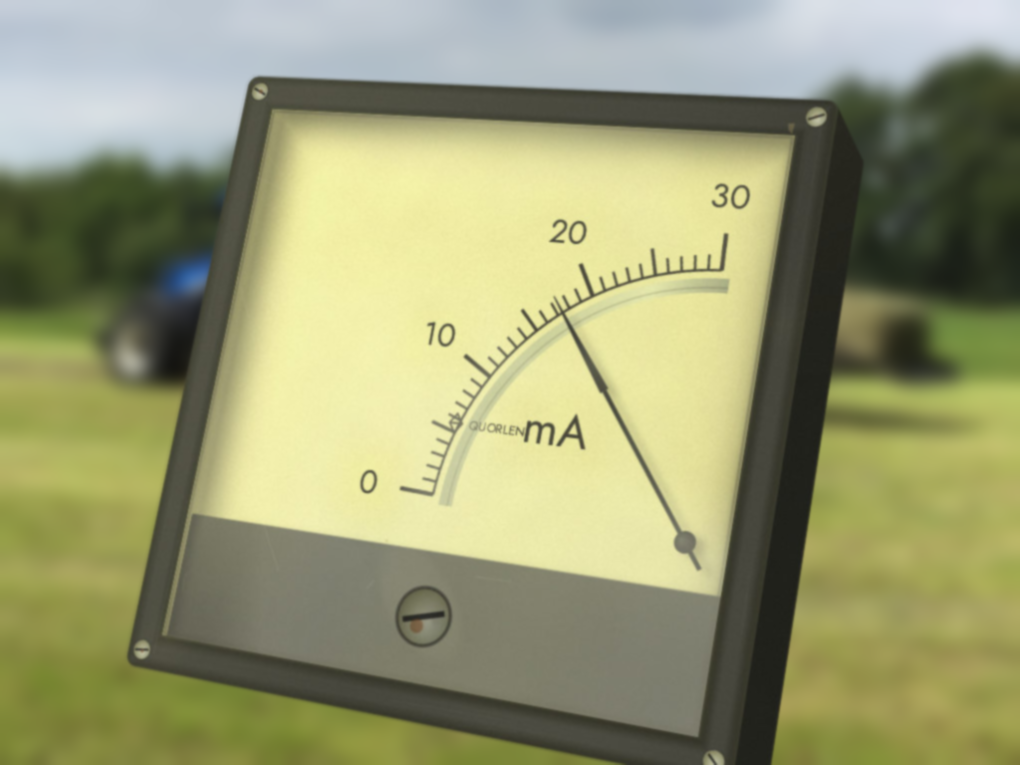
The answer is 17.5 mA
